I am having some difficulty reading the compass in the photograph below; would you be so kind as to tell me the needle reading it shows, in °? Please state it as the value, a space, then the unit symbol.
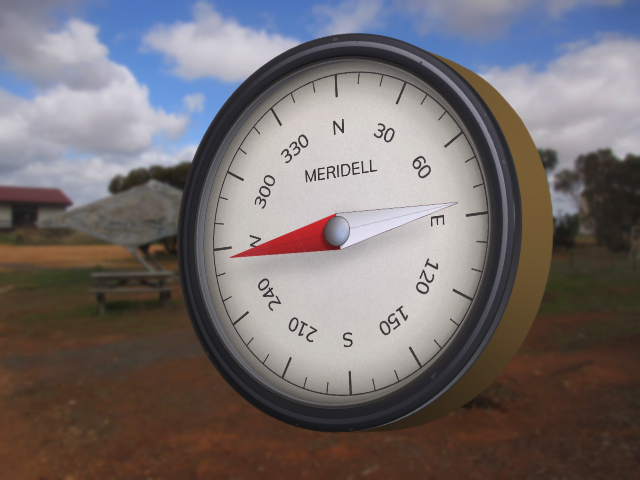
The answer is 265 °
